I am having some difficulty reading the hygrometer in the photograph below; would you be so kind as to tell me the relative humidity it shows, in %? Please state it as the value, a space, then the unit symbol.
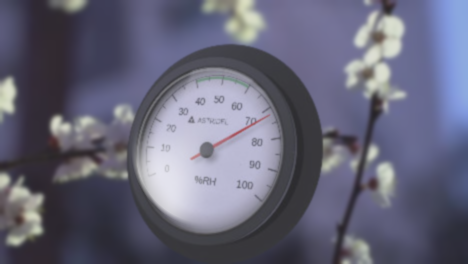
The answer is 72.5 %
